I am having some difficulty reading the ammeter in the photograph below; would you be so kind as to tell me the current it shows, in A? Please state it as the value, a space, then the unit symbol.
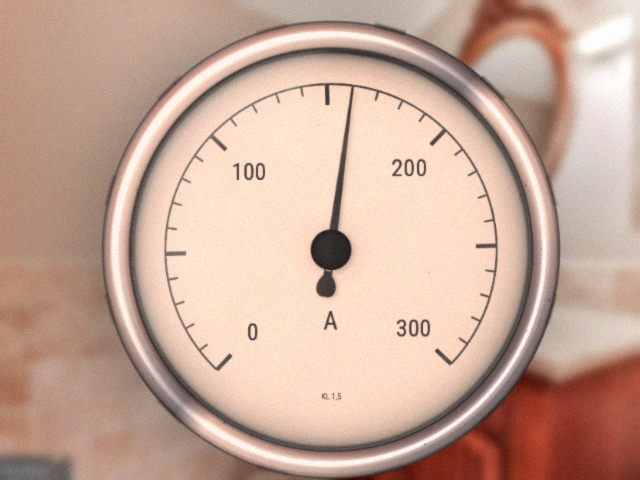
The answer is 160 A
